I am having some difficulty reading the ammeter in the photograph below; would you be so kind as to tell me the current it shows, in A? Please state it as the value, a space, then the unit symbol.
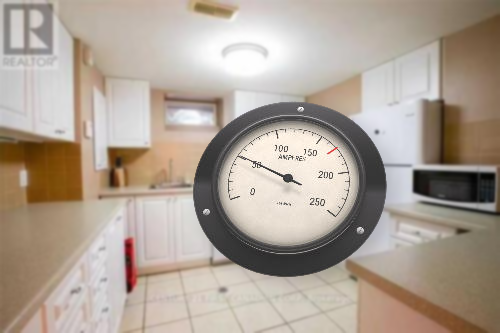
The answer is 50 A
